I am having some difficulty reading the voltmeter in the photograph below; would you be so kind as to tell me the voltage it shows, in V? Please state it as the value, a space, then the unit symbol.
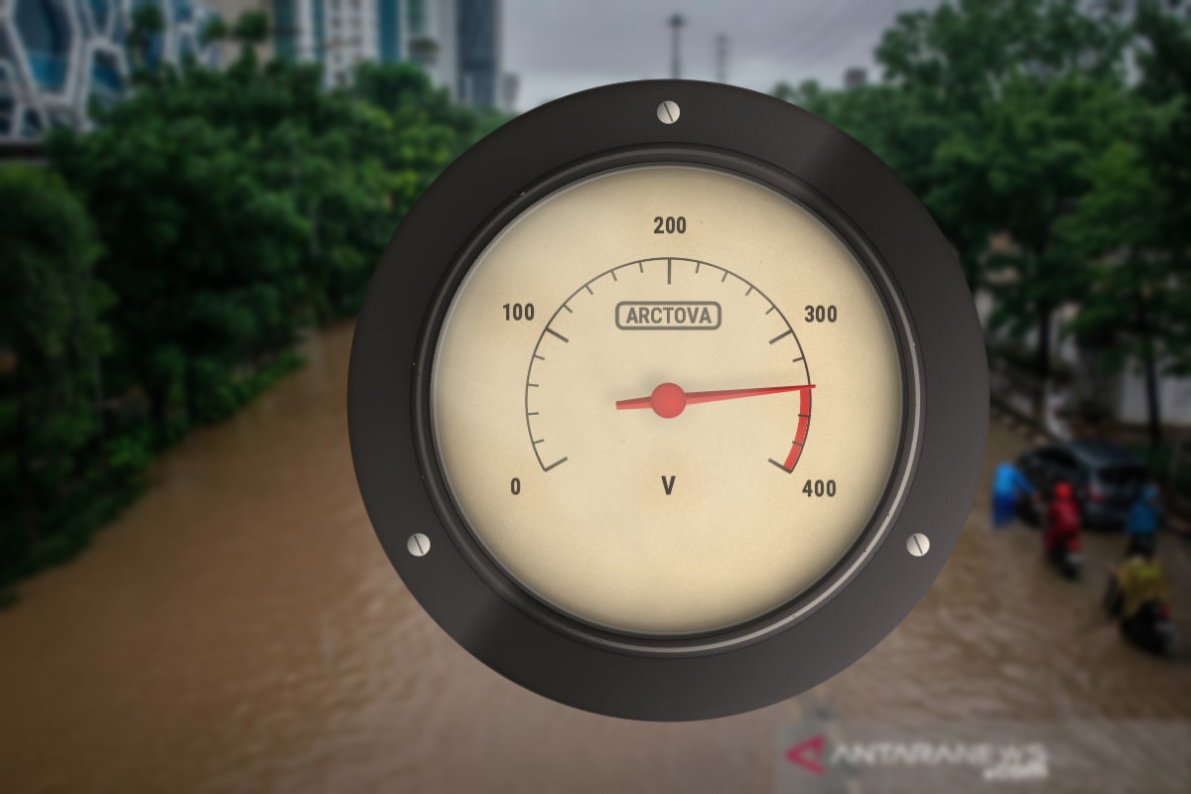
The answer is 340 V
